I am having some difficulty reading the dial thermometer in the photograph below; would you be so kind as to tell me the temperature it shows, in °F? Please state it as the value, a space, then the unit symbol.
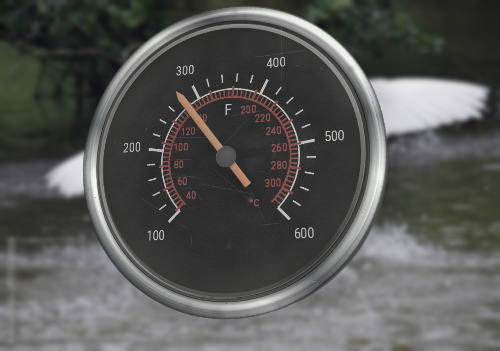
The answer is 280 °F
